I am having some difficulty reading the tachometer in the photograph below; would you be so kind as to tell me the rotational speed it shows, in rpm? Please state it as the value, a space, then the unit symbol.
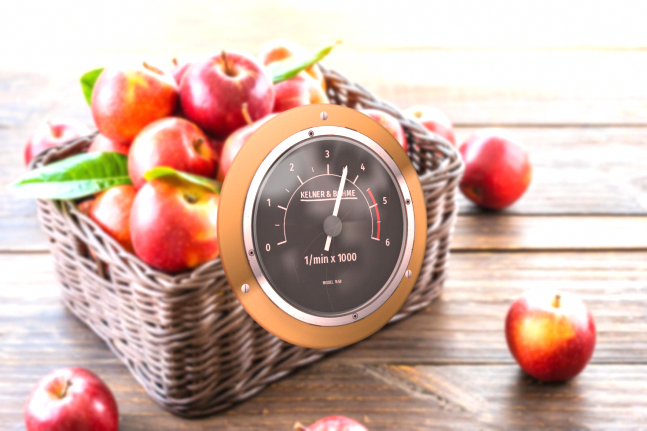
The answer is 3500 rpm
